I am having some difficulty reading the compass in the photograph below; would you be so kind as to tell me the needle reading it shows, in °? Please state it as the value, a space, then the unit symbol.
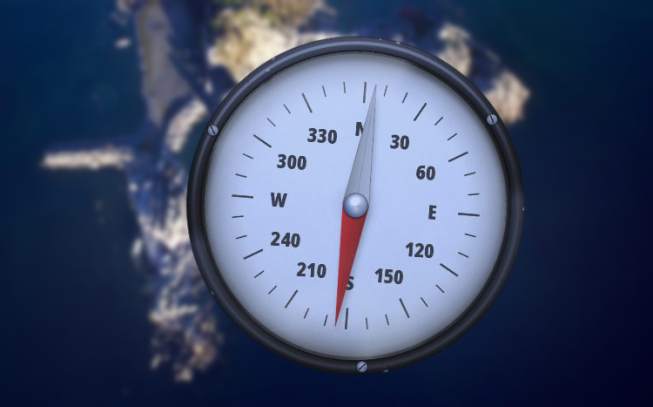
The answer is 185 °
